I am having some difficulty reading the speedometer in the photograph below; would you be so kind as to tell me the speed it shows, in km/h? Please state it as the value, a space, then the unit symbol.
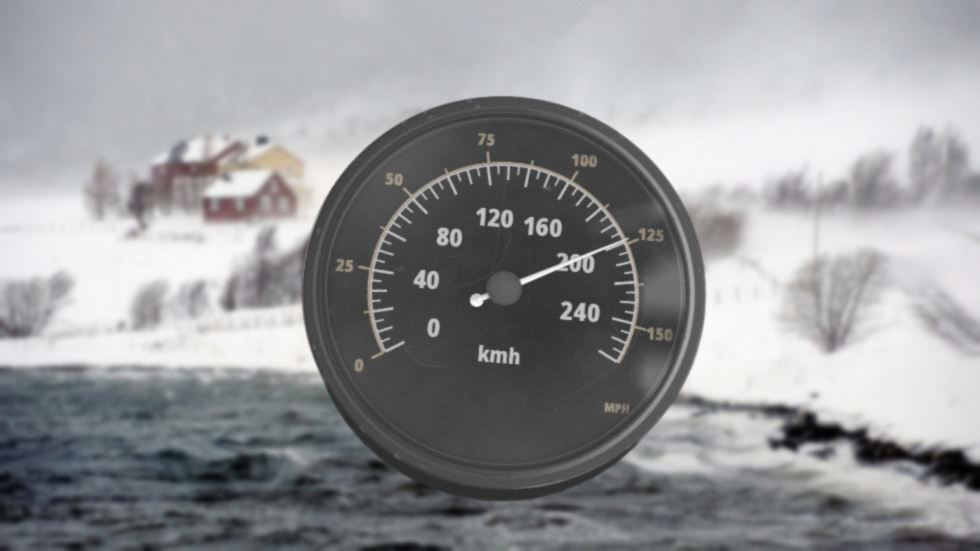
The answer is 200 km/h
